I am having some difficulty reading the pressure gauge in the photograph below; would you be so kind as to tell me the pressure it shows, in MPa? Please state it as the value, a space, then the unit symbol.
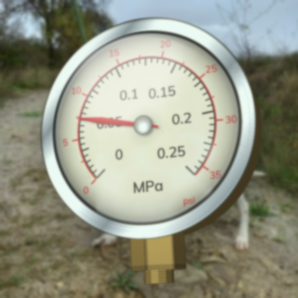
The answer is 0.05 MPa
